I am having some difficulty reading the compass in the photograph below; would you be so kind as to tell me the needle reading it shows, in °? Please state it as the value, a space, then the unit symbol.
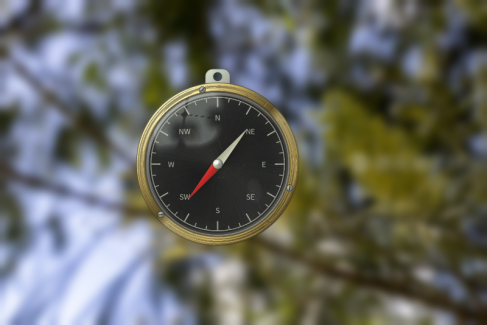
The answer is 220 °
